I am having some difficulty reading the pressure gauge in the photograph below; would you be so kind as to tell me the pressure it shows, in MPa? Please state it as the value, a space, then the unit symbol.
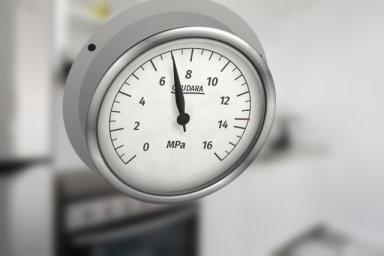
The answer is 7 MPa
